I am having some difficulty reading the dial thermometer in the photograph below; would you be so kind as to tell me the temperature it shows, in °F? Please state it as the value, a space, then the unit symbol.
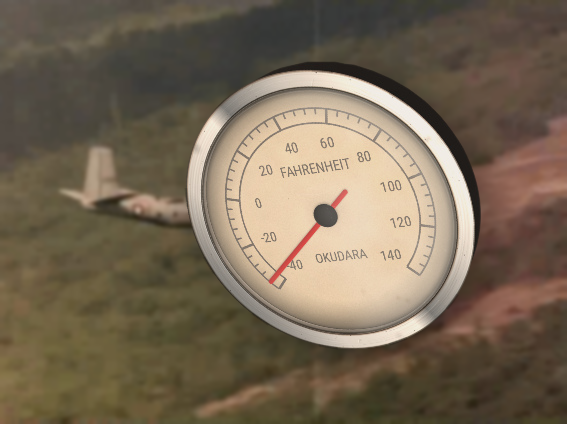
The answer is -36 °F
